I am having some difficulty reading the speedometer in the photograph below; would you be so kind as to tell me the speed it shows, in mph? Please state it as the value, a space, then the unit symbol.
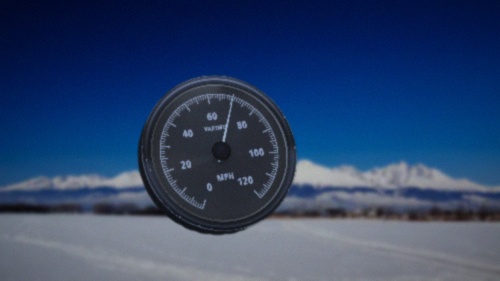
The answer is 70 mph
